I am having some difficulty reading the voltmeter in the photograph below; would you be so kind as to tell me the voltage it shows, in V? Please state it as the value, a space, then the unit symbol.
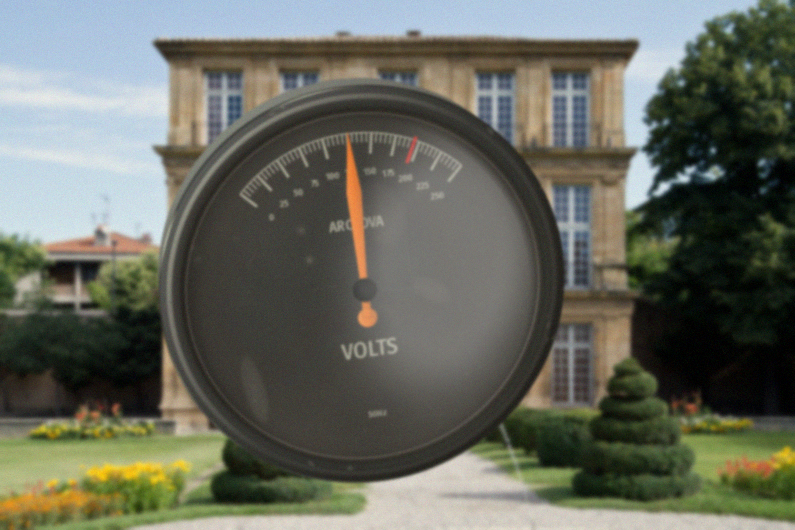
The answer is 125 V
